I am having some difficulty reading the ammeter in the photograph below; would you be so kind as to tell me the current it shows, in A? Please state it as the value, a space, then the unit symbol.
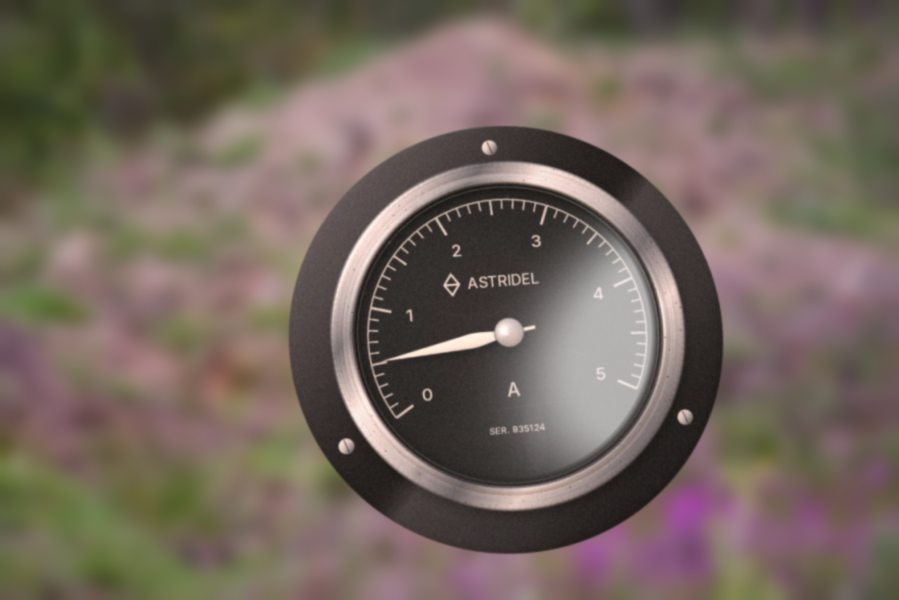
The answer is 0.5 A
